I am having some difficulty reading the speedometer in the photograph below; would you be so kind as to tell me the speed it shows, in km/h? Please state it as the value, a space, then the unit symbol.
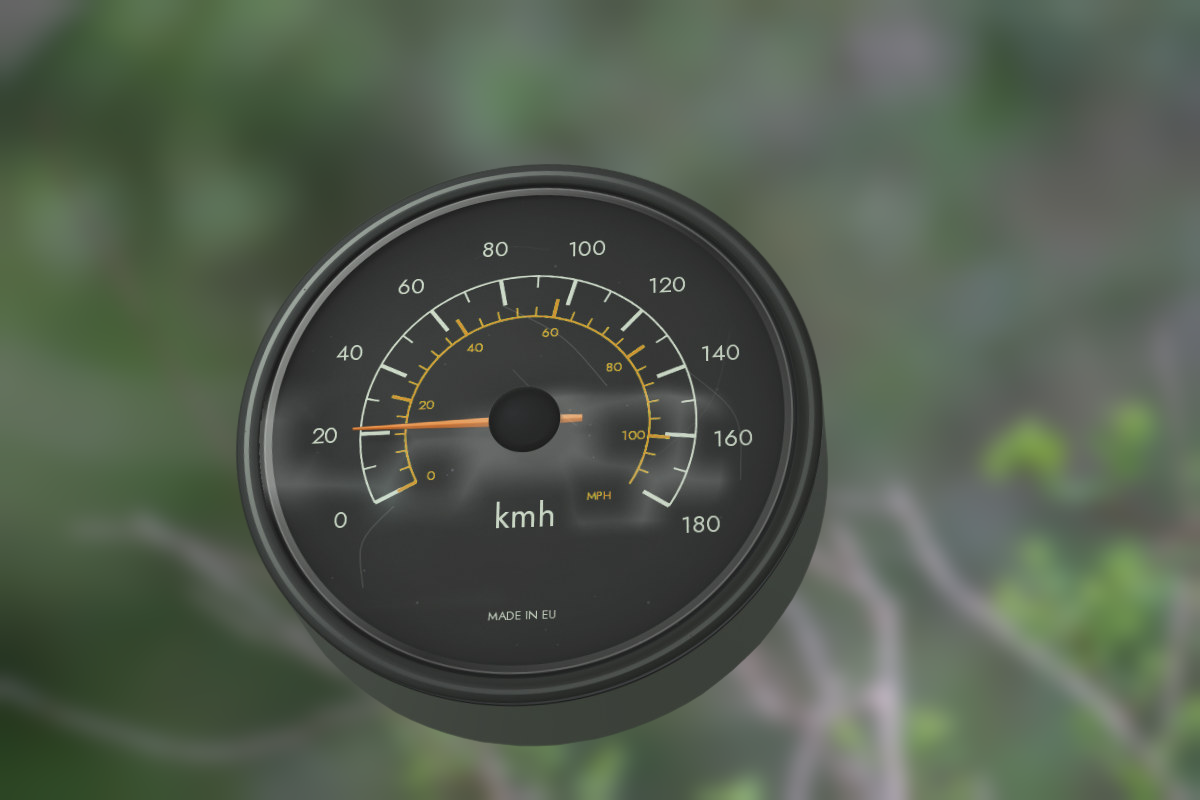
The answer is 20 km/h
